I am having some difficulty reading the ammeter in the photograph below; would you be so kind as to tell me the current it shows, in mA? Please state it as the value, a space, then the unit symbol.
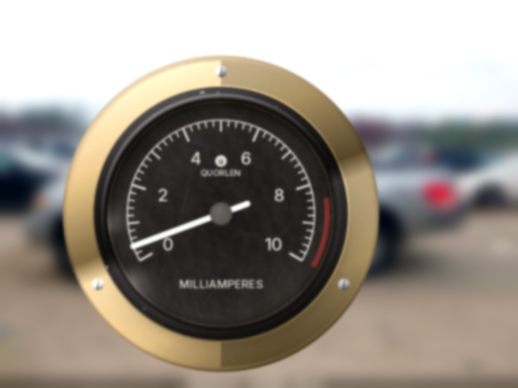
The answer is 0.4 mA
